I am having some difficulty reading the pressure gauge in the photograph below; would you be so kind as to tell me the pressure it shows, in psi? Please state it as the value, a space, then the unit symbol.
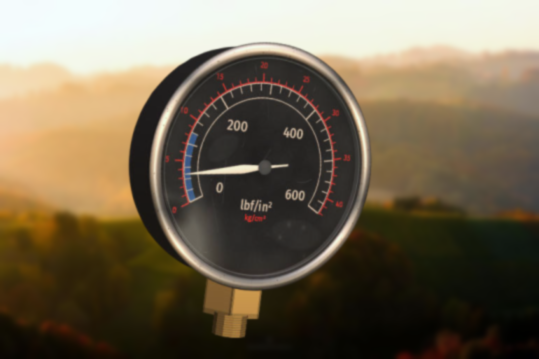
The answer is 50 psi
